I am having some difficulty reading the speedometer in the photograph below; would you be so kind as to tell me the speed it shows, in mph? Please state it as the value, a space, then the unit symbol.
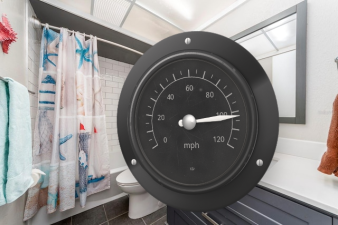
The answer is 102.5 mph
